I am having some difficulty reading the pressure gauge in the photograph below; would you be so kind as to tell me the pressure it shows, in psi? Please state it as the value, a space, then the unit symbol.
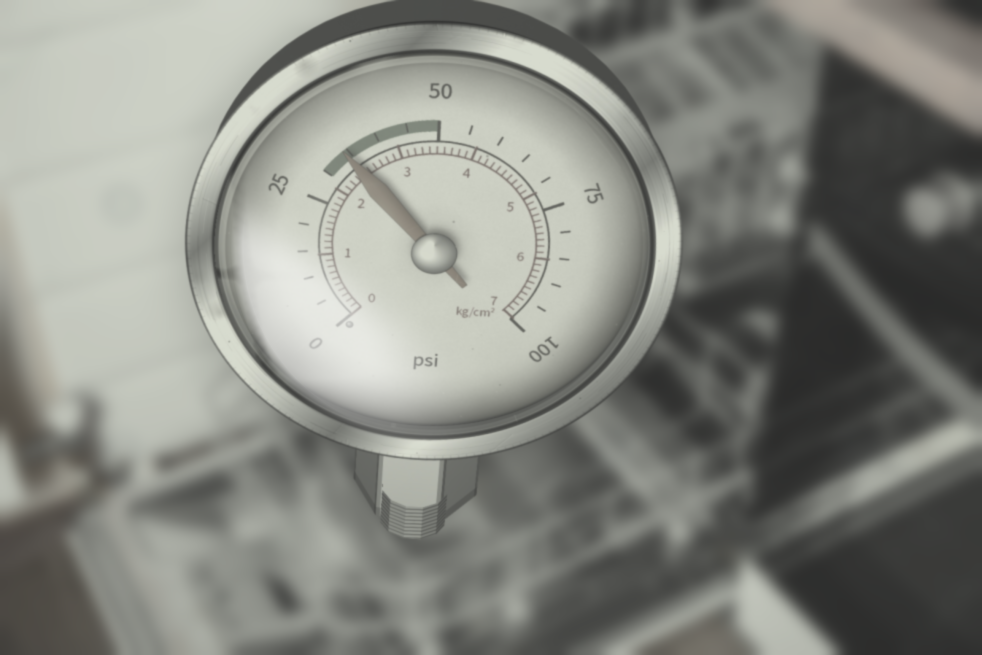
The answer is 35 psi
